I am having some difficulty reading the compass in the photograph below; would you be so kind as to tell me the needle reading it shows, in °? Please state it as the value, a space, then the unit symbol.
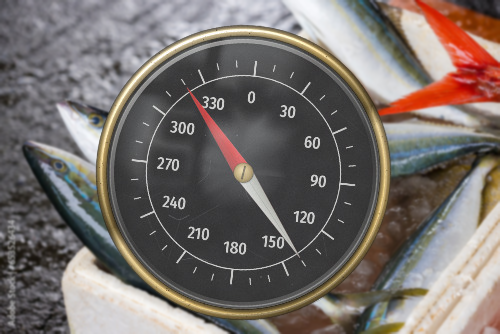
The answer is 320 °
